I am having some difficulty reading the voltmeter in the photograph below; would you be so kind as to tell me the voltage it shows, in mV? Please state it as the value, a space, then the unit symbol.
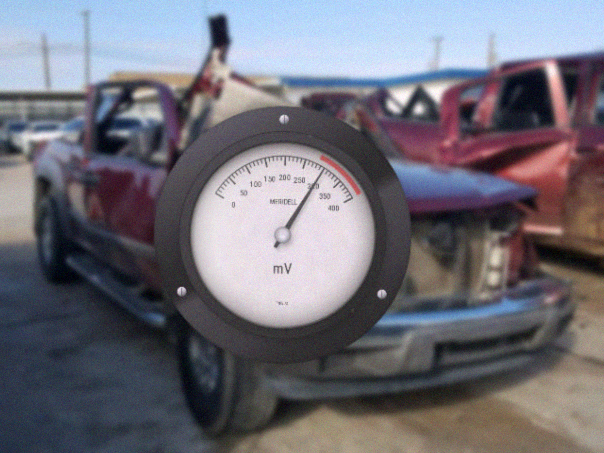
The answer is 300 mV
